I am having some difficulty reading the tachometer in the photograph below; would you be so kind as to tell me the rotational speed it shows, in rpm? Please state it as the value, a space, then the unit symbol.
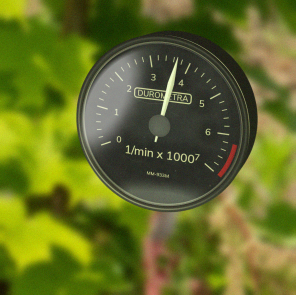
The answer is 3700 rpm
